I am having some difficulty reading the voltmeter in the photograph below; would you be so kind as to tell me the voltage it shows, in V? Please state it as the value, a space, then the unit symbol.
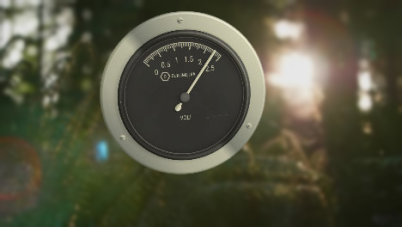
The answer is 2.25 V
